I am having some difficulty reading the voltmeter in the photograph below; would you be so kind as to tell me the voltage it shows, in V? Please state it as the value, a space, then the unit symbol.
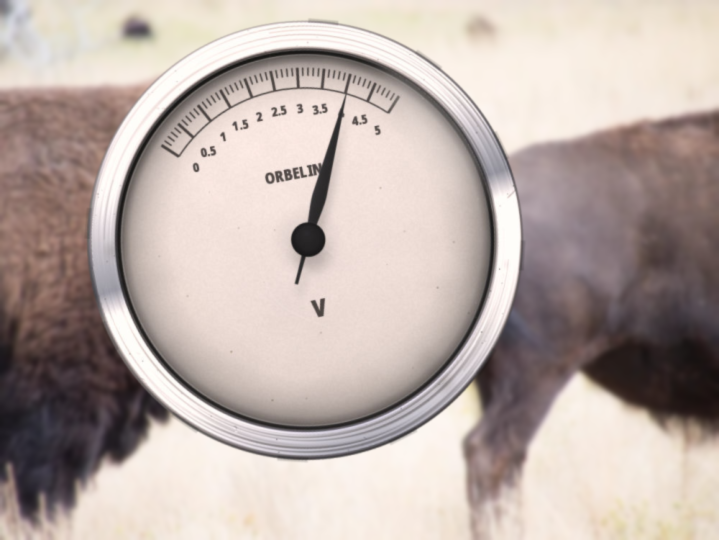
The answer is 4 V
